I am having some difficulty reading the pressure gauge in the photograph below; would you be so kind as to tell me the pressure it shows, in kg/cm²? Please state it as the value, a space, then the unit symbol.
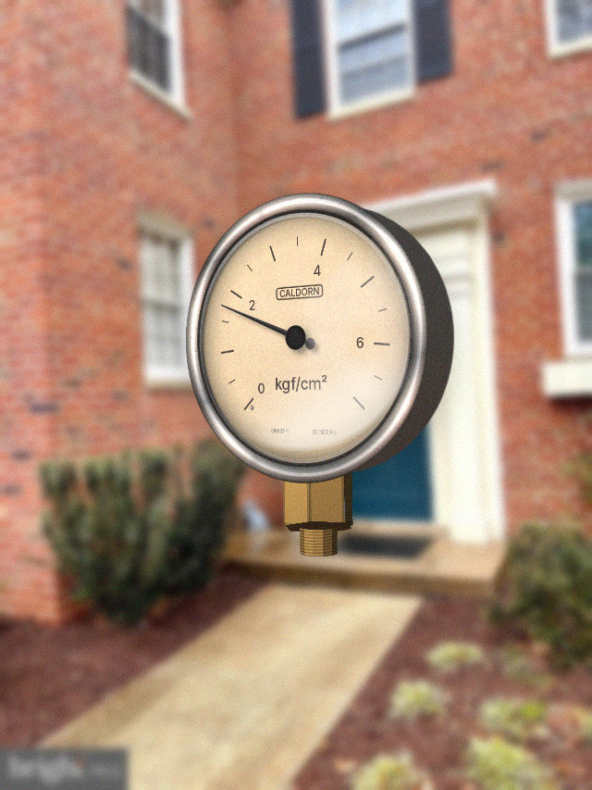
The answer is 1.75 kg/cm²
